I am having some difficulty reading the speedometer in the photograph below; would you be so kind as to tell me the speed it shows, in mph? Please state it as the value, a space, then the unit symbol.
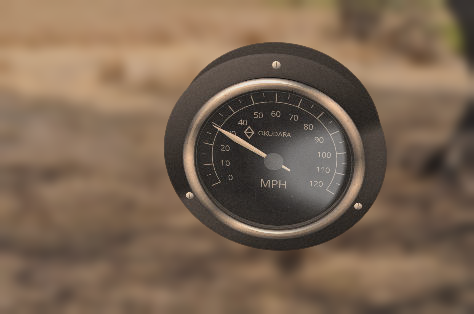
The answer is 30 mph
